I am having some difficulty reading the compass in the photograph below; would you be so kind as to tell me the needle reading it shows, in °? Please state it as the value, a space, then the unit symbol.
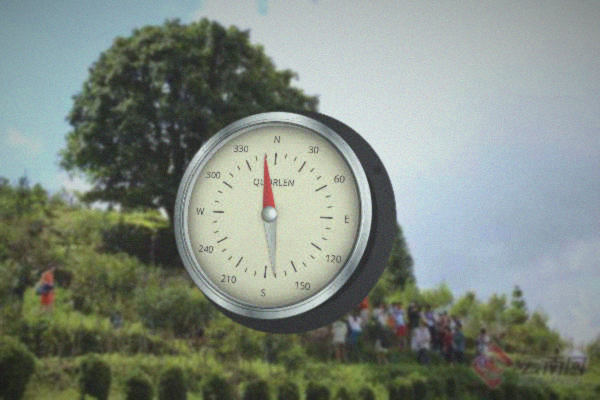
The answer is 350 °
